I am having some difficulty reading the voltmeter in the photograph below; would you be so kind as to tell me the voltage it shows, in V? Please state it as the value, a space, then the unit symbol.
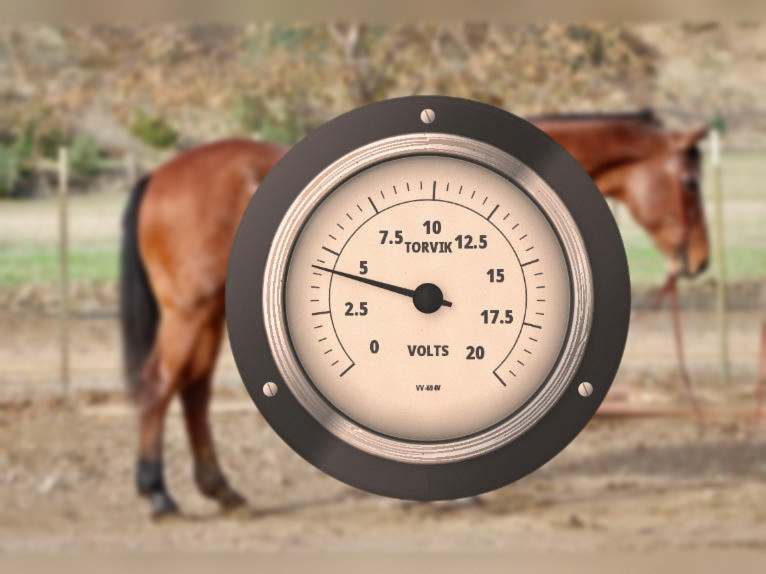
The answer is 4.25 V
